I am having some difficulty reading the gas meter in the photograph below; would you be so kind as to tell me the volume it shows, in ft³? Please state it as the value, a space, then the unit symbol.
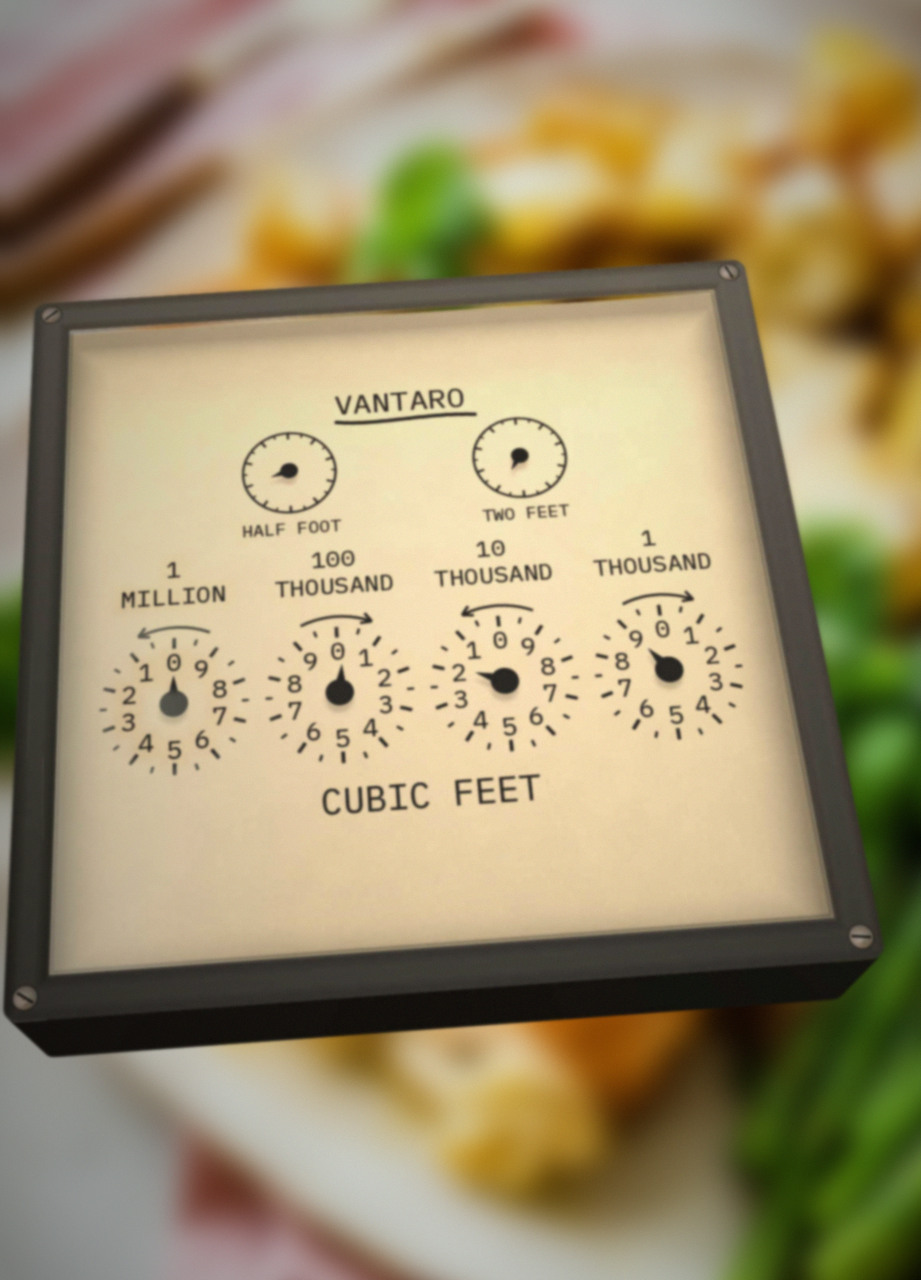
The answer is 1900 ft³
